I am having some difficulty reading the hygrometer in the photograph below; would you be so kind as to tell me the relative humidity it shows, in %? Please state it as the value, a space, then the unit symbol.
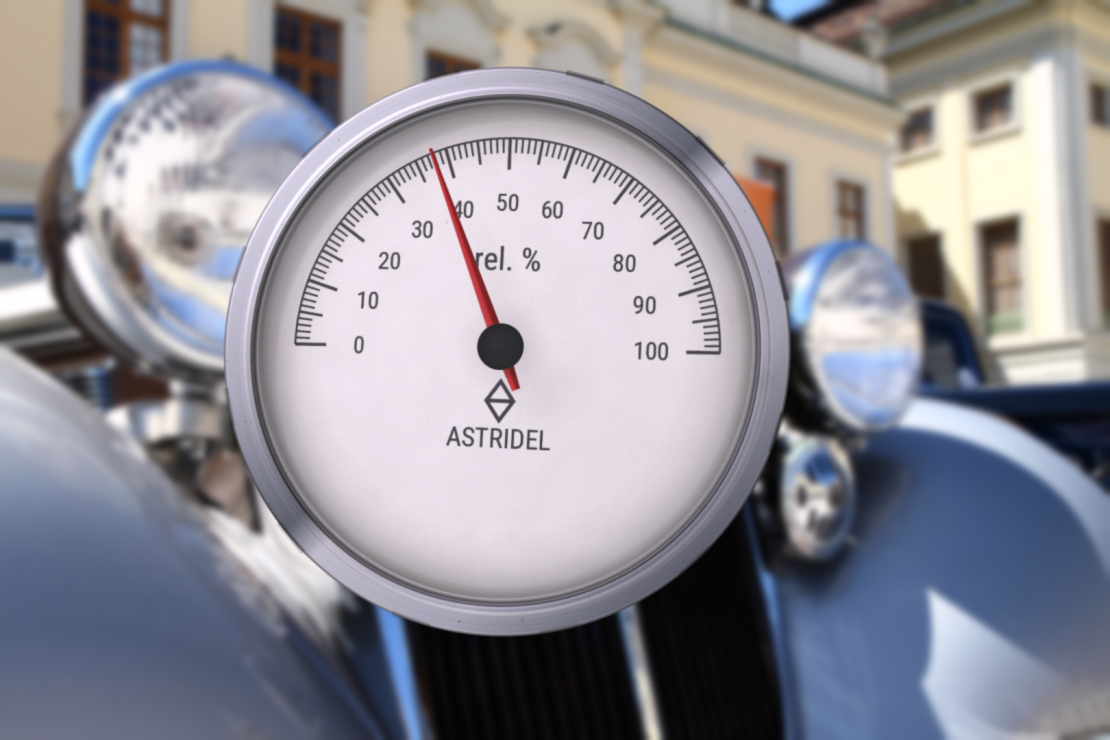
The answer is 38 %
